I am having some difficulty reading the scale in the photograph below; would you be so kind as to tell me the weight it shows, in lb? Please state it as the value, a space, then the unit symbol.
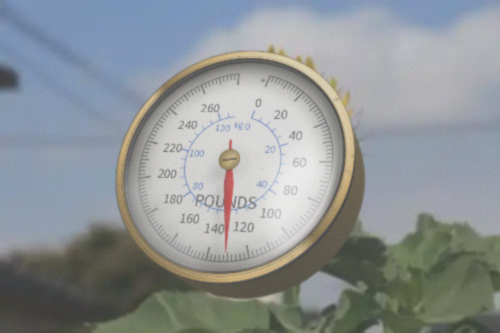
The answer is 130 lb
